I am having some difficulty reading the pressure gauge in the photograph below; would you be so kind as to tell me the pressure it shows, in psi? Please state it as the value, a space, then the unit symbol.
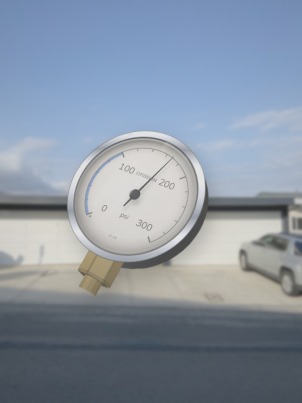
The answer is 170 psi
